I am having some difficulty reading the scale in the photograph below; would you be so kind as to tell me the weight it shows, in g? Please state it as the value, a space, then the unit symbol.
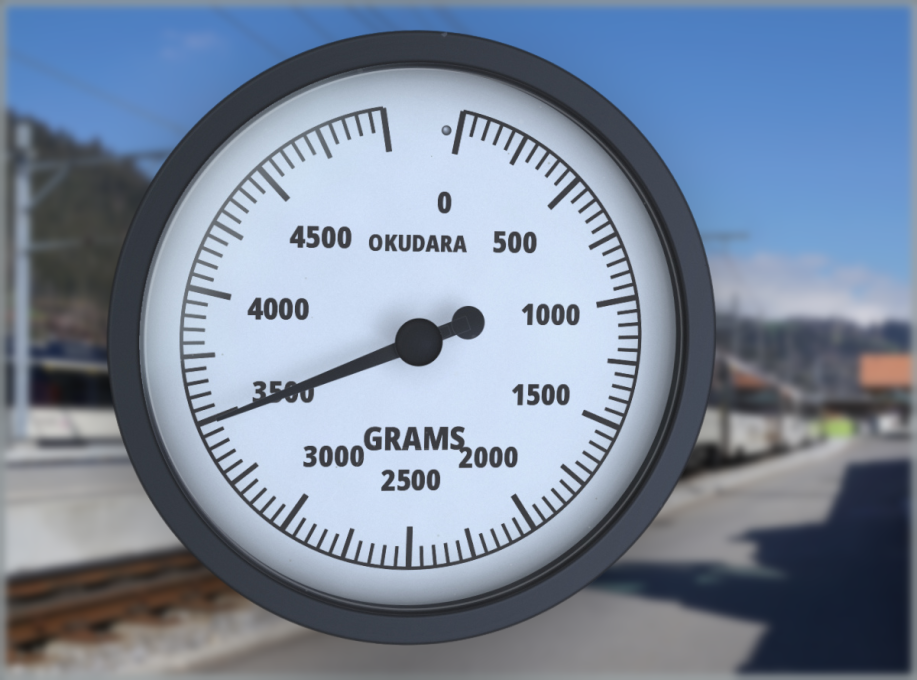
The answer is 3500 g
